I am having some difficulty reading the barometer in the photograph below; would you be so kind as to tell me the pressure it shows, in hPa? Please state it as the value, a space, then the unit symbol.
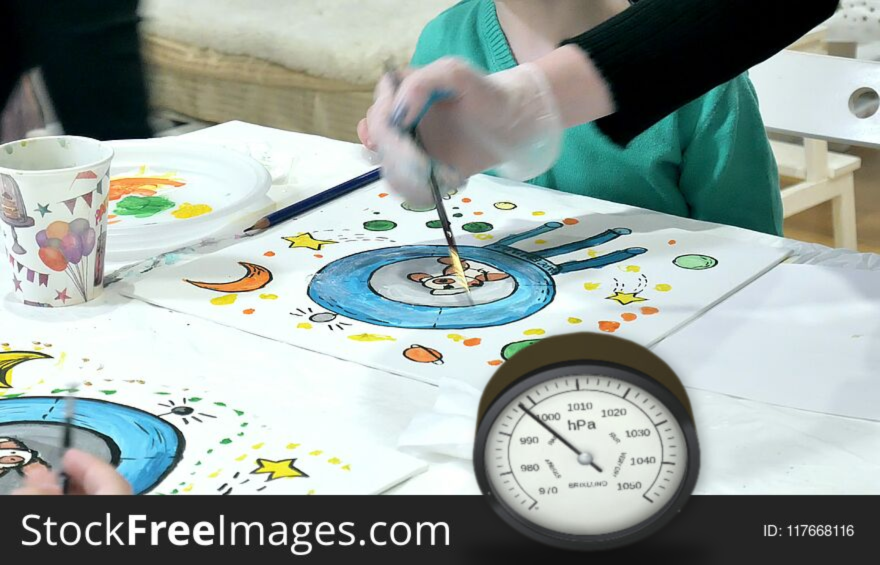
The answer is 998 hPa
